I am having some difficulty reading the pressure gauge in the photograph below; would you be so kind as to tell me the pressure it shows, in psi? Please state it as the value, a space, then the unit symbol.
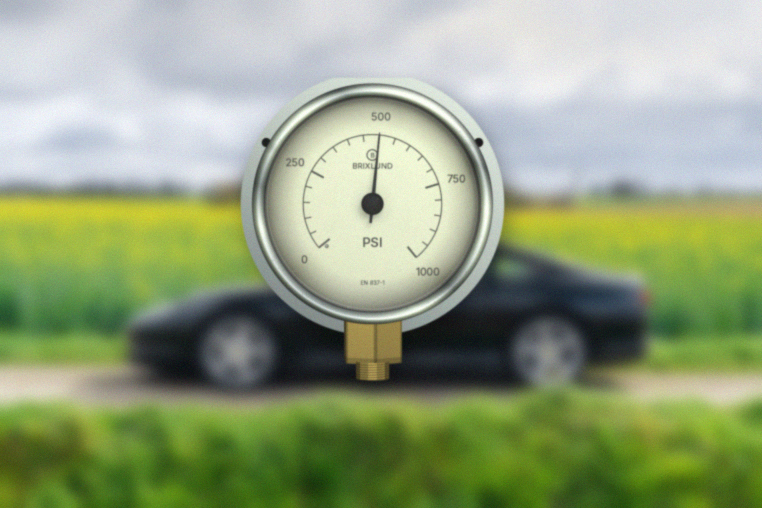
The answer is 500 psi
